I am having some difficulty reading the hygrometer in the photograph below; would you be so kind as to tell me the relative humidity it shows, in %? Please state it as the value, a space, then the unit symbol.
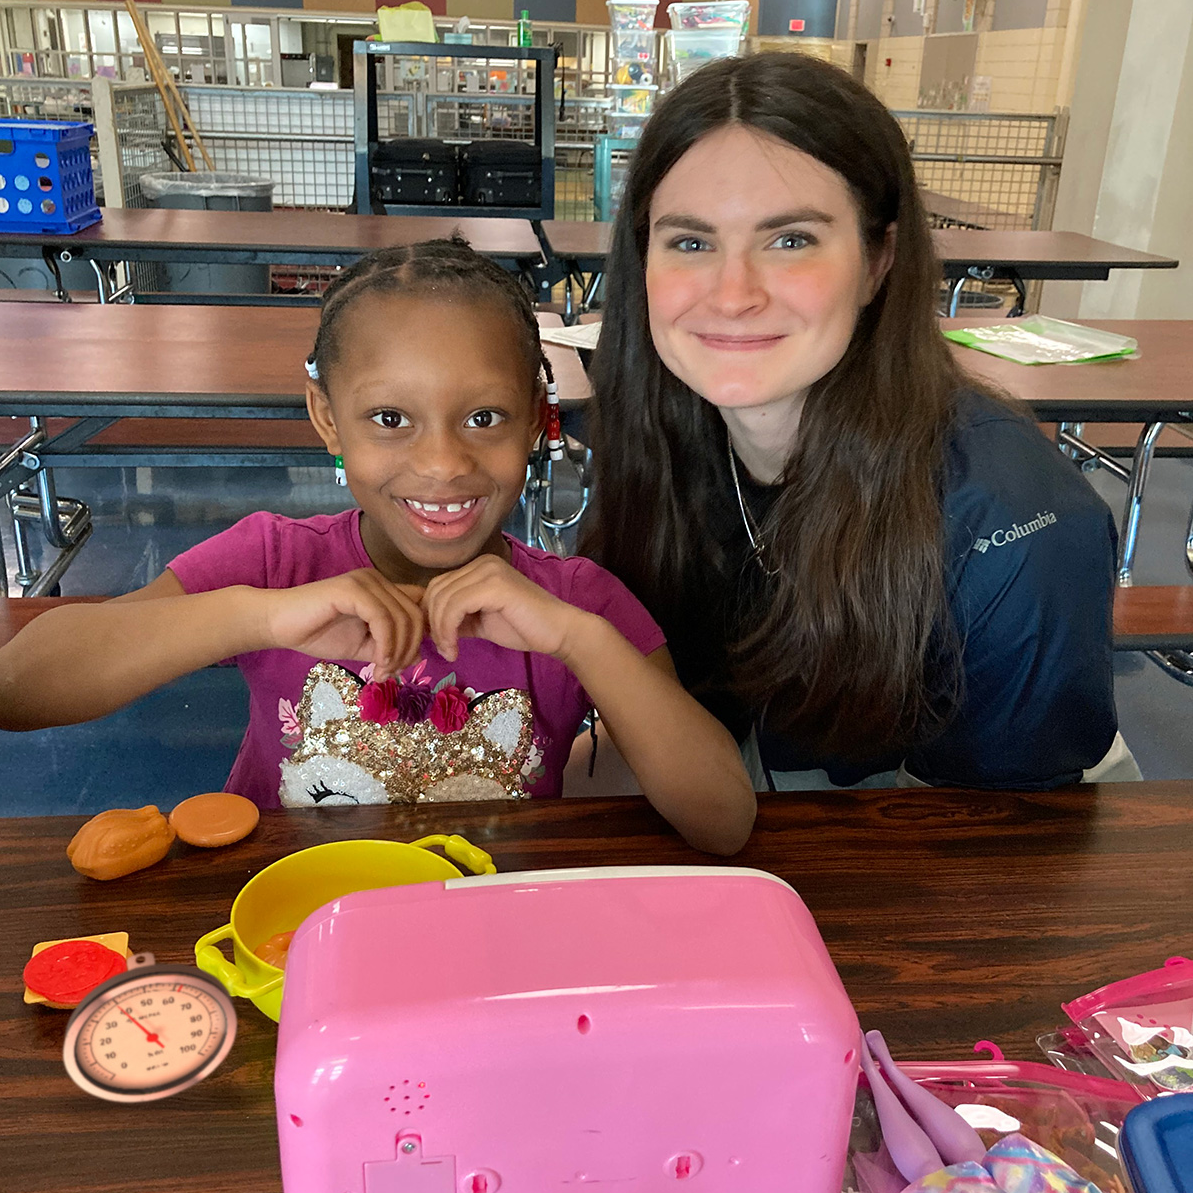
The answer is 40 %
